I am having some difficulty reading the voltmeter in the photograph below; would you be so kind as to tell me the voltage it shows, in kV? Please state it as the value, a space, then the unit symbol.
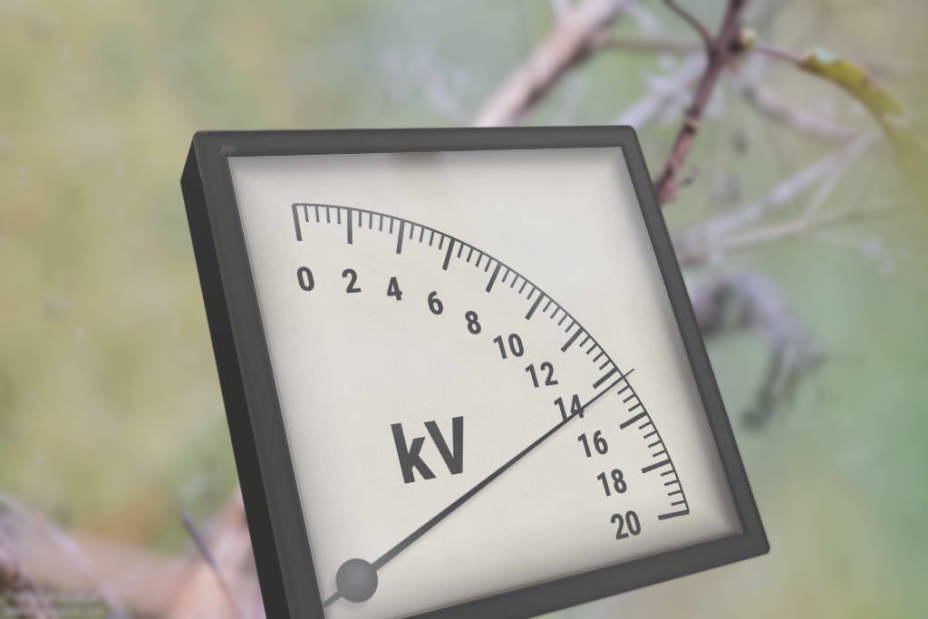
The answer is 14.4 kV
